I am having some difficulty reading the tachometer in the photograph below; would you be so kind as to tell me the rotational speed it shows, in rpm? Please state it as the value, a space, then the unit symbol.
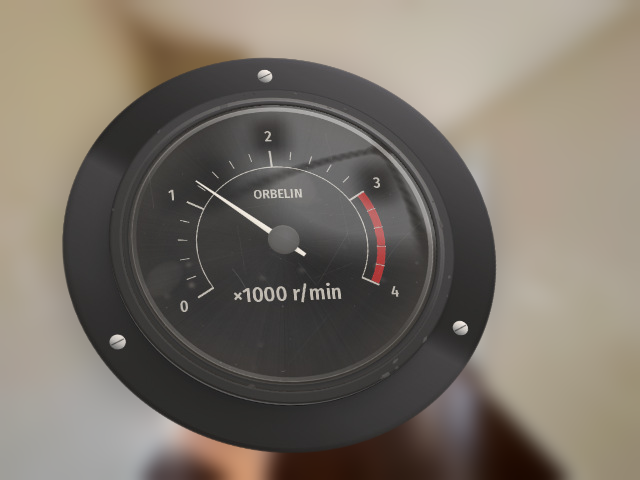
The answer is 1200 rpm
